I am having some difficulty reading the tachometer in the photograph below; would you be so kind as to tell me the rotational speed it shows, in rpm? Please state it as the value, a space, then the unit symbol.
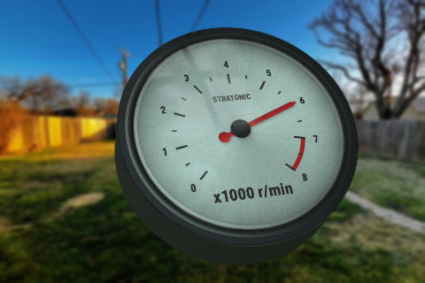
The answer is 6000 rpm
